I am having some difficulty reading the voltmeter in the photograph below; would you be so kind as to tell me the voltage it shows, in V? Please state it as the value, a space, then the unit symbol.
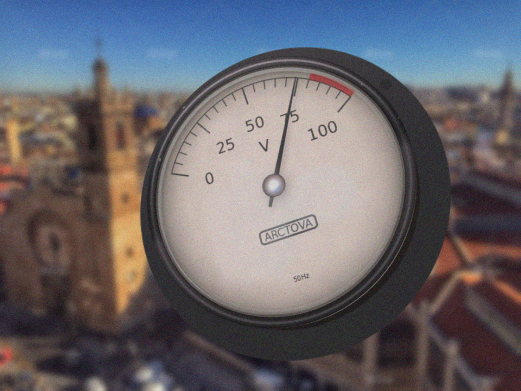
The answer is 75 V
